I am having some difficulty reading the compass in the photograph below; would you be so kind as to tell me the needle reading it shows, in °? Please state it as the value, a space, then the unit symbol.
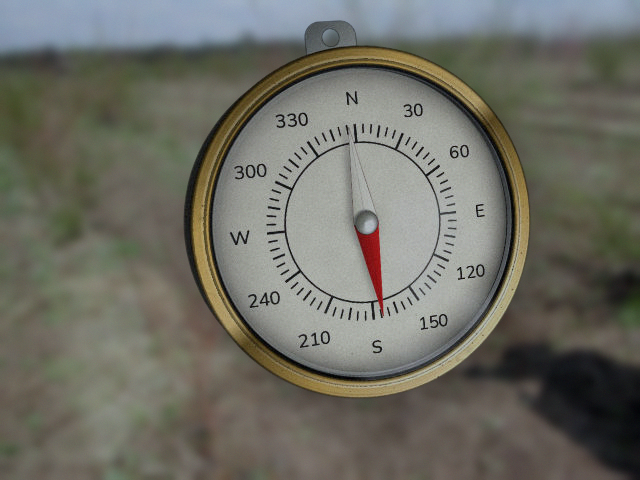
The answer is 175 °
